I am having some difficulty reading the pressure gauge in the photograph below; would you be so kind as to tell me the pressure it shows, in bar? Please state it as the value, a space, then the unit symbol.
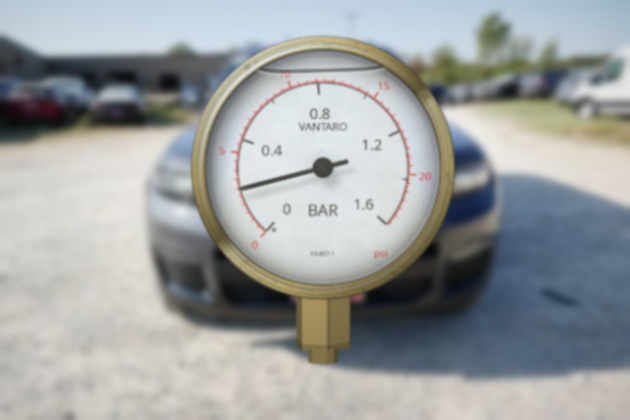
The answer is 0.2 bar
